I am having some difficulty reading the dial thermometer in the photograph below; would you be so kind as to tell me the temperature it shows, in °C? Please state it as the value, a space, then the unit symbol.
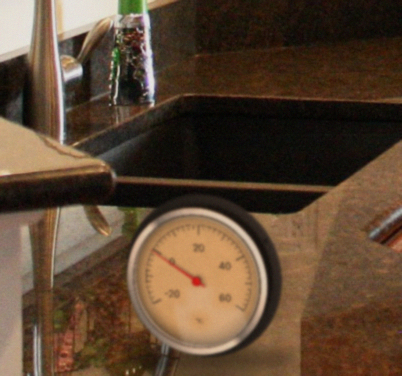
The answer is 0 °C
